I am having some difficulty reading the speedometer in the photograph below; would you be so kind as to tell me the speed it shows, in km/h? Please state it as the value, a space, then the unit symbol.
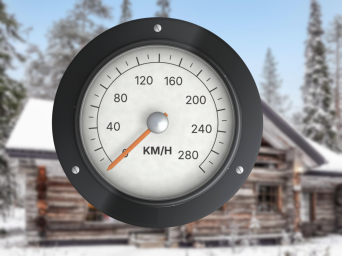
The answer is 0 km/h
